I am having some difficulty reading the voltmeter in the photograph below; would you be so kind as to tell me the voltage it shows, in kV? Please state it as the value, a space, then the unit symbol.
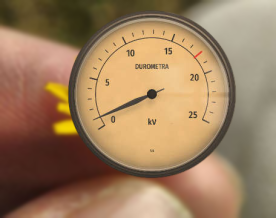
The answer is 1 kV
